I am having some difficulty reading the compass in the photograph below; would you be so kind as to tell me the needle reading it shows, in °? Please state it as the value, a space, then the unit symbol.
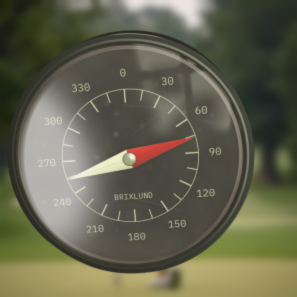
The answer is 75 °
